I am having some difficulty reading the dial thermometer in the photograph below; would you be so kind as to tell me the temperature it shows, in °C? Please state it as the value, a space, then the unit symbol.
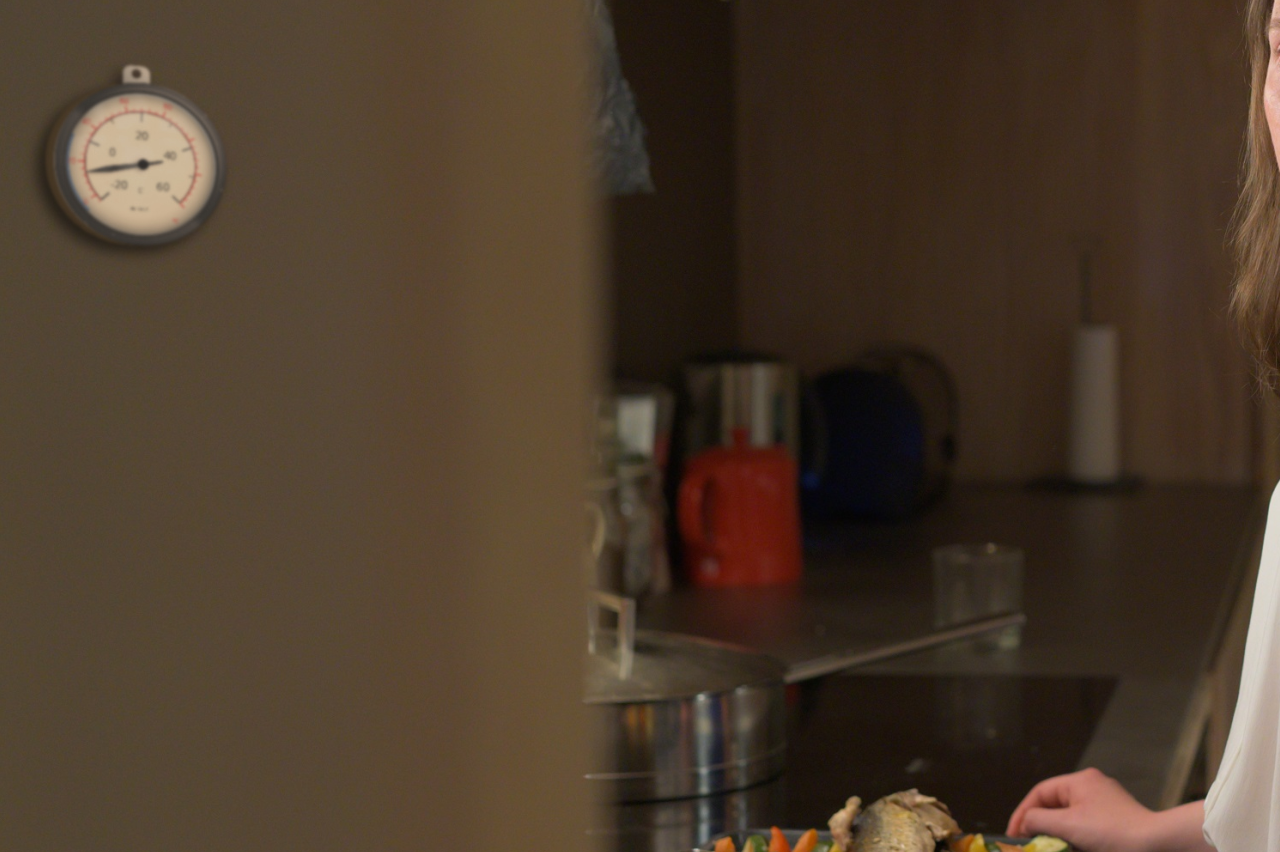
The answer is -10 °C
